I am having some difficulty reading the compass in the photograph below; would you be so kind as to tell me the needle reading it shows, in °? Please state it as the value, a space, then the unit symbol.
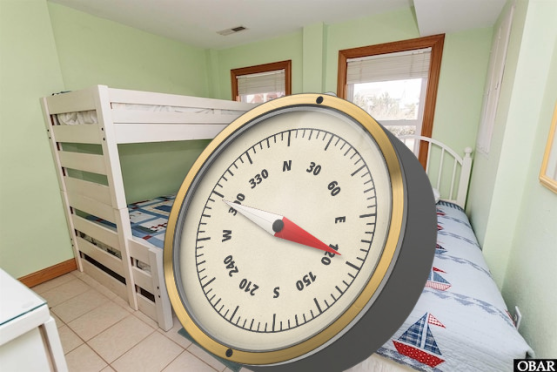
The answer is 117.5 °
